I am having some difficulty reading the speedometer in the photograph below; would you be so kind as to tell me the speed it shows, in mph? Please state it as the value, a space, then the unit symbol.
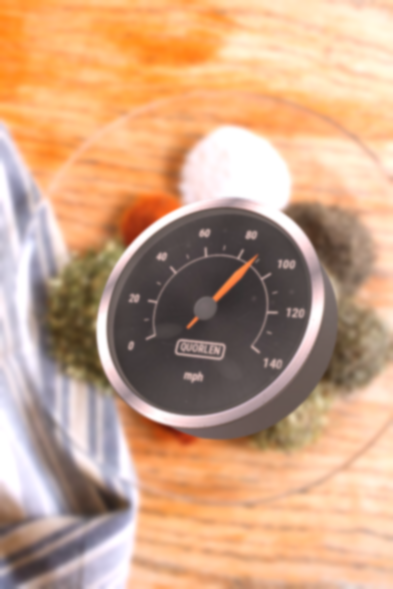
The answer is 90 mph
